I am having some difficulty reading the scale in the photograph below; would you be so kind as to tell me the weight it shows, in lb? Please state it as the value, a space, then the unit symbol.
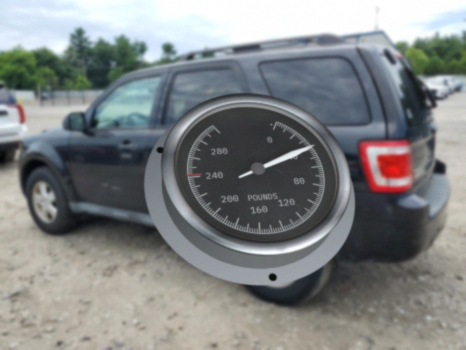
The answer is 40 lb
